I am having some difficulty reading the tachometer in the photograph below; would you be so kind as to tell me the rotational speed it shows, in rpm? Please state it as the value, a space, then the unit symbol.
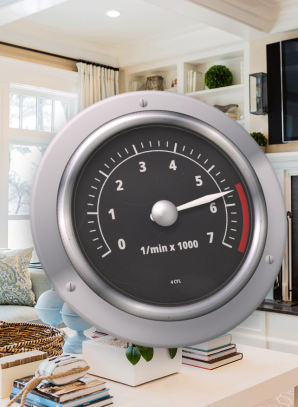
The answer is 5700 rpm
